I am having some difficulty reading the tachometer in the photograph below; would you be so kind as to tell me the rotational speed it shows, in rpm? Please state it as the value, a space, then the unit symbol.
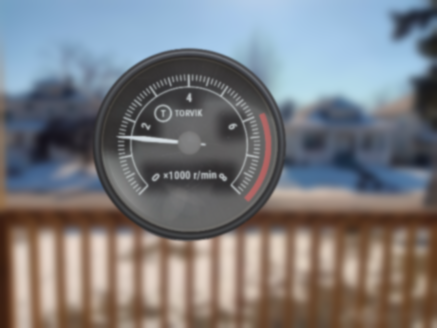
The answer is 1500 rpm
